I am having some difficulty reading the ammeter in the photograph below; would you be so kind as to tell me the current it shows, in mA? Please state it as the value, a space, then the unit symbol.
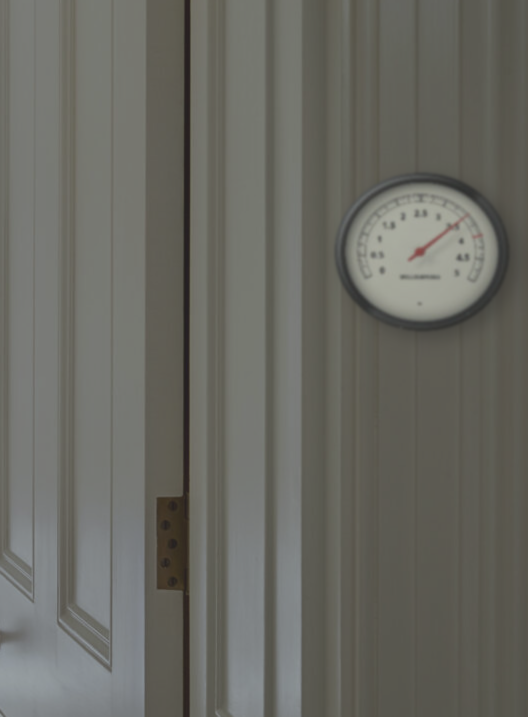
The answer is 3.5 mA
